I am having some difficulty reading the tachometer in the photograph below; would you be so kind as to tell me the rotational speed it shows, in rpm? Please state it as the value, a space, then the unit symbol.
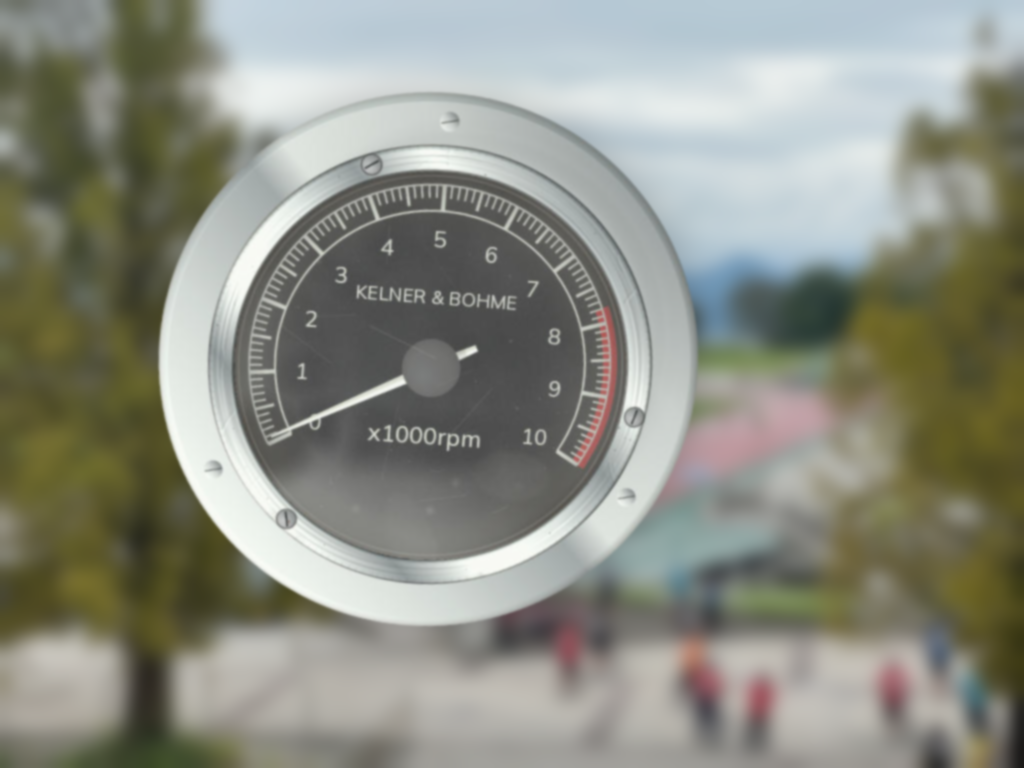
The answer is 100 rpm
